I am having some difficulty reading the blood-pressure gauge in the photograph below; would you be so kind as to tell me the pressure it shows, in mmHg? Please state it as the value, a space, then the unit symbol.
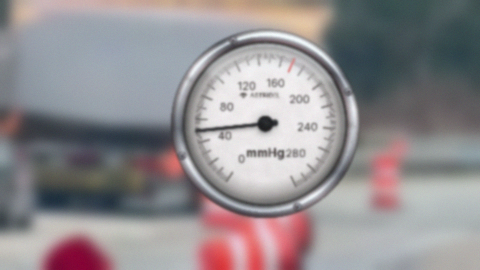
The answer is 50 mmHg
